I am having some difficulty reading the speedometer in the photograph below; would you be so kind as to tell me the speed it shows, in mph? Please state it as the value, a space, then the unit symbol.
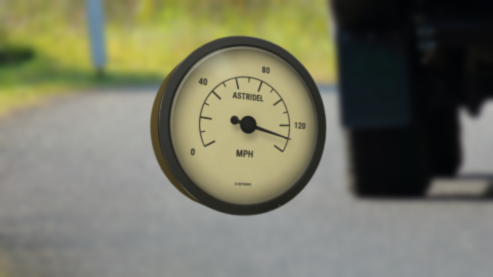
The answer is 130 mph
